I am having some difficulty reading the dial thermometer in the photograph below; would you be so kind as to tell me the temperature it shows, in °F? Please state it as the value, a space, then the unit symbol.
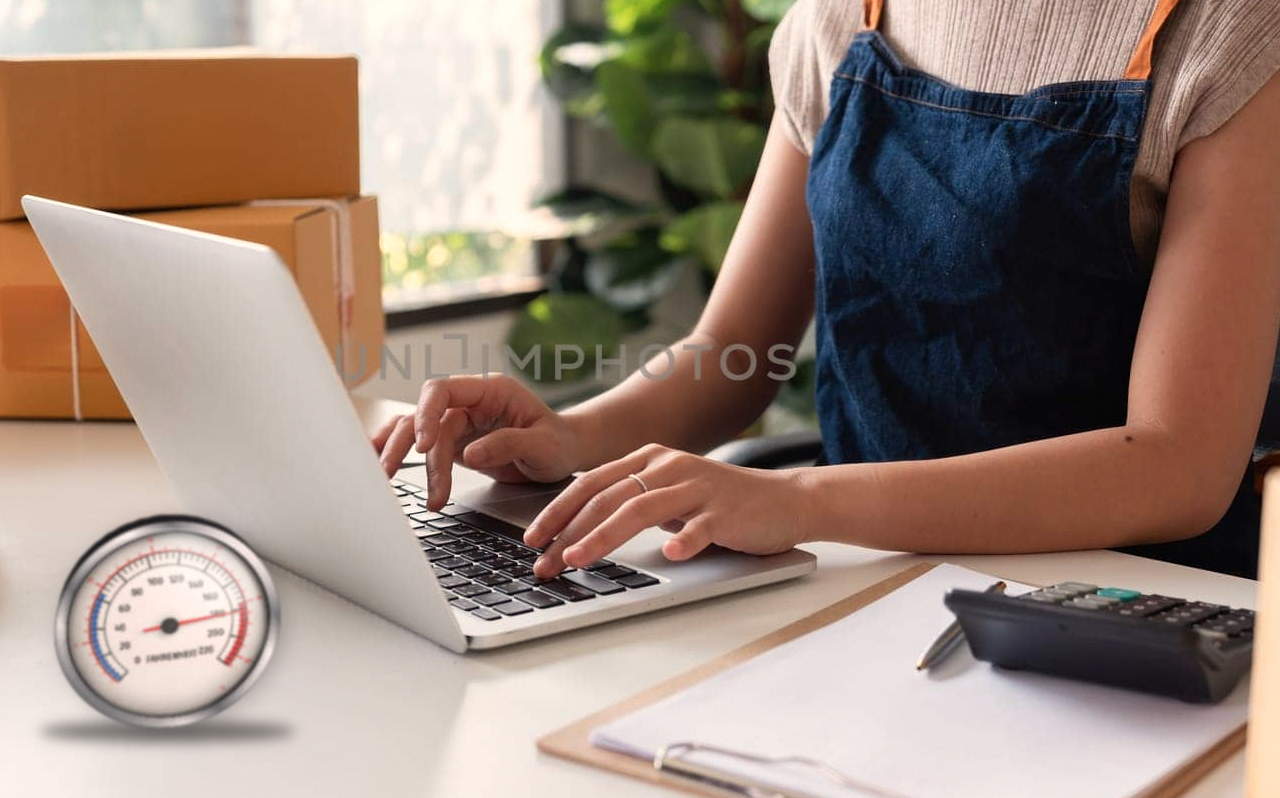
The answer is 180 °F
